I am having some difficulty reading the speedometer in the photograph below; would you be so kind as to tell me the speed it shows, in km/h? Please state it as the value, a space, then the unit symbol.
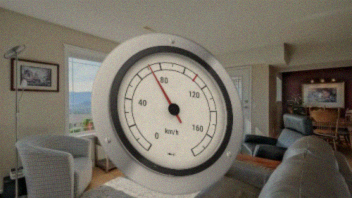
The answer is 70 km/h
